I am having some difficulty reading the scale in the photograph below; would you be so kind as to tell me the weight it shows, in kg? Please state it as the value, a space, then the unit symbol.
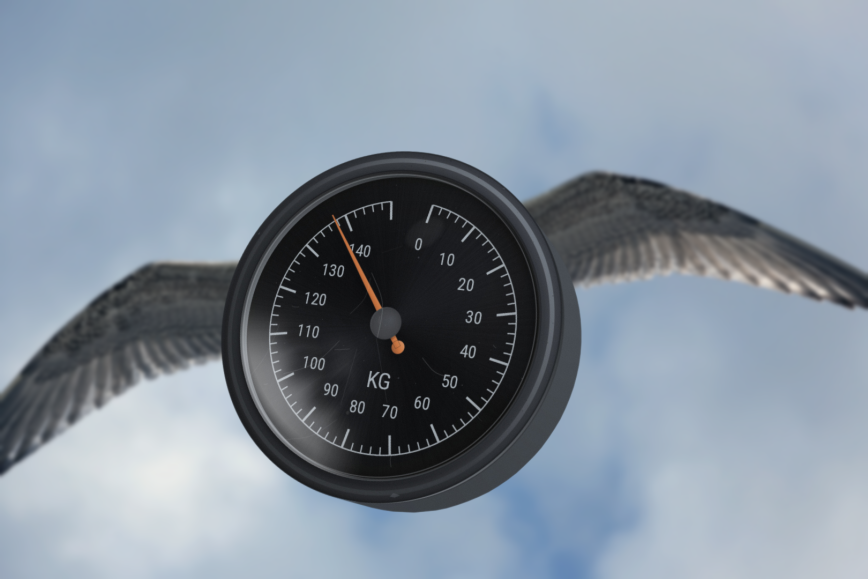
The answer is 138 kg
